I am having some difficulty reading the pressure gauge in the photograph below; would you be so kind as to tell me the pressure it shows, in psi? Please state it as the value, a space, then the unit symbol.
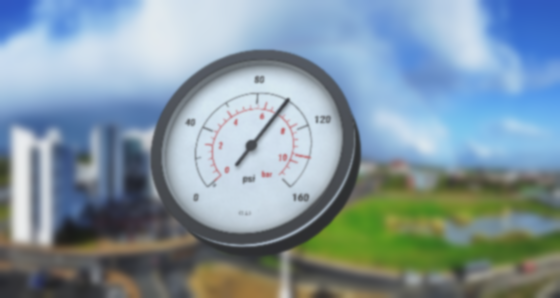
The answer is 100 psi
